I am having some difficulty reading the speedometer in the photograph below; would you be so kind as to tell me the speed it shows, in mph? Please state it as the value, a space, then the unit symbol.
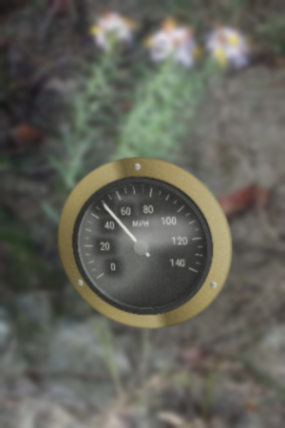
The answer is 50 mph
